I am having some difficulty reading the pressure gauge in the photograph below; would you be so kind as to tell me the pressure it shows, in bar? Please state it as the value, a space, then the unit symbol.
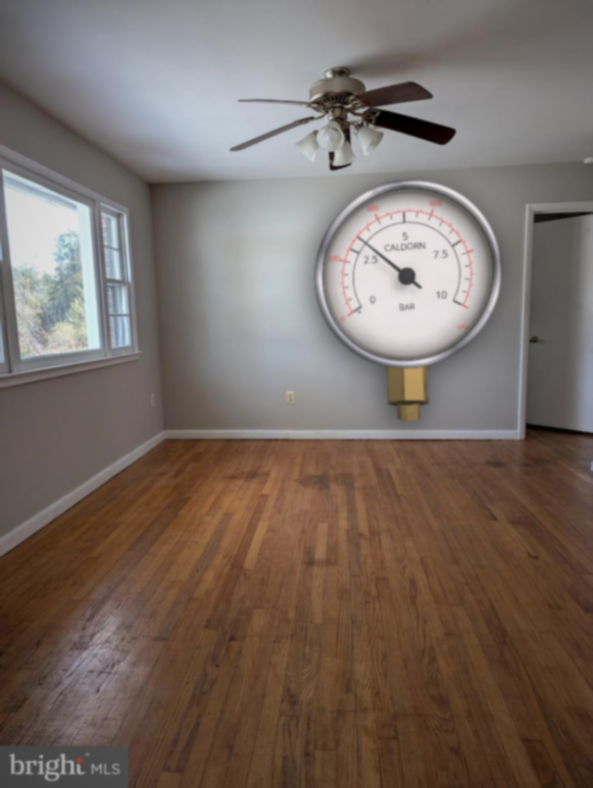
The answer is 3 bar
